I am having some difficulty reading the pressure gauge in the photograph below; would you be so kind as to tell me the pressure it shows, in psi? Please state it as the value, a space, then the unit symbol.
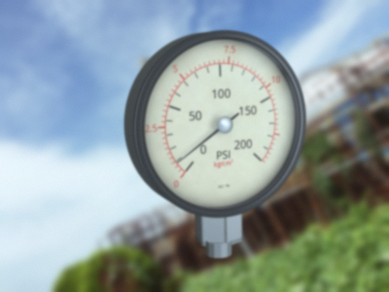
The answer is 10 psi
